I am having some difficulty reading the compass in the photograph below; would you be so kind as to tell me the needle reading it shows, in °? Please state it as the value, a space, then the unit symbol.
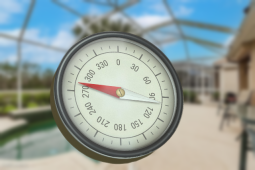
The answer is 280 °
